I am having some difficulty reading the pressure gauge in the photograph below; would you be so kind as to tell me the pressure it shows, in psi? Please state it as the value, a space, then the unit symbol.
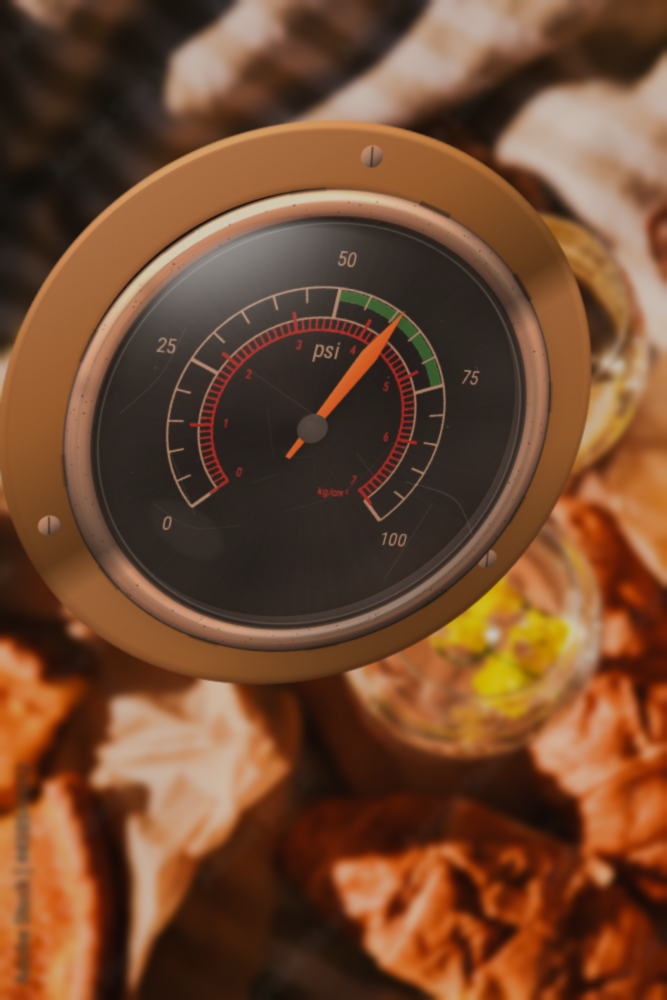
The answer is 60 psi
